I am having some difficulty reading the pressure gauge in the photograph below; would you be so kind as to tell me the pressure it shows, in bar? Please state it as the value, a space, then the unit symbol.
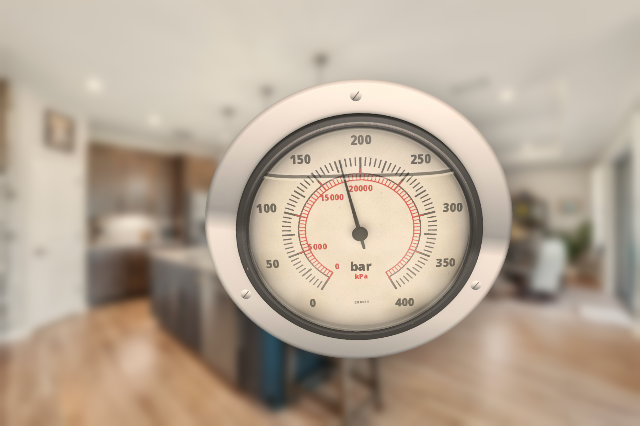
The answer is 180 bar
